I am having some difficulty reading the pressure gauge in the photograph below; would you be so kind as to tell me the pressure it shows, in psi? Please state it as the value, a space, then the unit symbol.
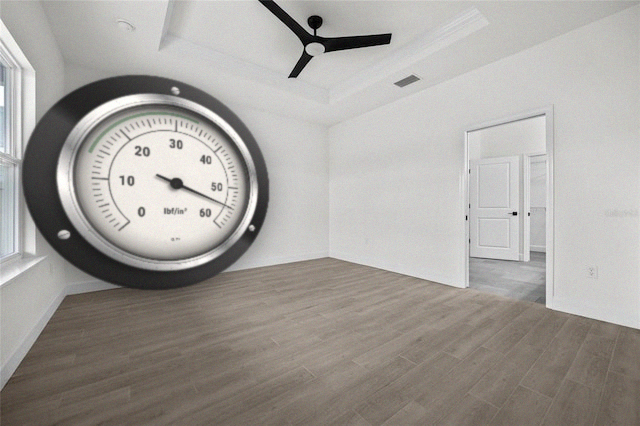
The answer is 55 psi
